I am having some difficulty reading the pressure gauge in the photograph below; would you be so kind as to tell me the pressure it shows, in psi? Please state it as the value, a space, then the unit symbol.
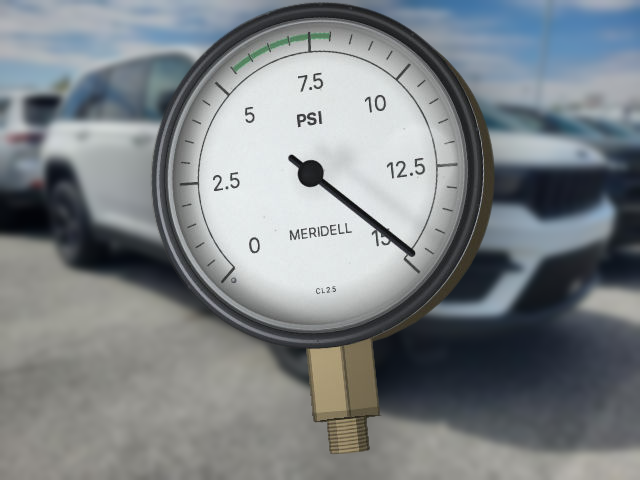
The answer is 14.75 psi
